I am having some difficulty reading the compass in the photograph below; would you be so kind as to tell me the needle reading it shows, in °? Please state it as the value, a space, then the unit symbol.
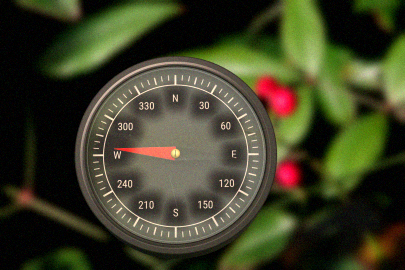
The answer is 275 °
